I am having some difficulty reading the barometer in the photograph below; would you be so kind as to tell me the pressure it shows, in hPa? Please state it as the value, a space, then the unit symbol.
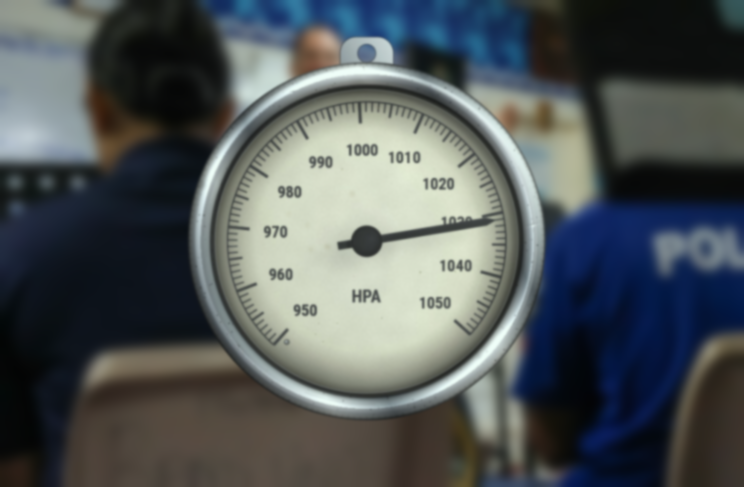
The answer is 1031 hPa
